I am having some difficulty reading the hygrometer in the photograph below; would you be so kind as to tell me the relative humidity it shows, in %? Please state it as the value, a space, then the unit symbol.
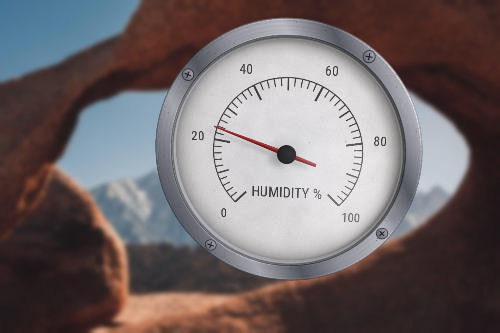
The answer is 24 %
